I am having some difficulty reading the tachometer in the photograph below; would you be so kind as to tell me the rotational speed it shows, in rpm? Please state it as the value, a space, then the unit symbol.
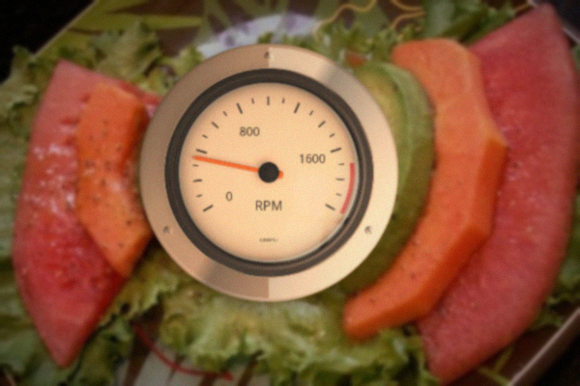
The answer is 350 rpm
